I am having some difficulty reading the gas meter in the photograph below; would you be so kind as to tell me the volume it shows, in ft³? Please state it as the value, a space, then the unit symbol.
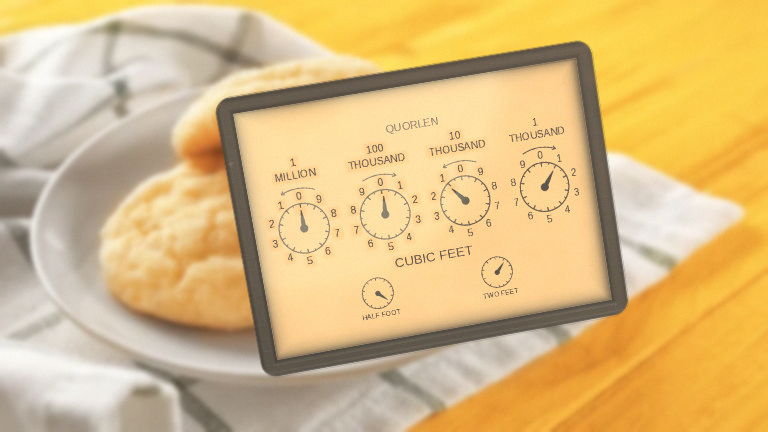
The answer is 1100 ft³
